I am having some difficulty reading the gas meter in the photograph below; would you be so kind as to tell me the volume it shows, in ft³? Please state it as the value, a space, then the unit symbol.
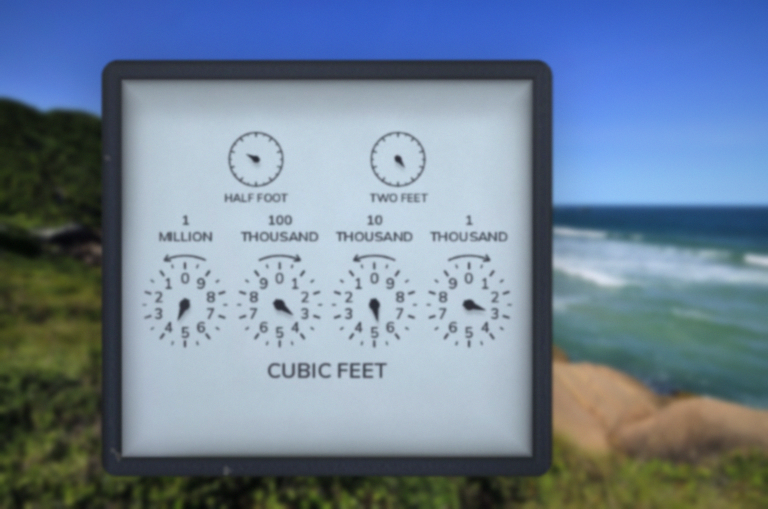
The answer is 435300 ft³
